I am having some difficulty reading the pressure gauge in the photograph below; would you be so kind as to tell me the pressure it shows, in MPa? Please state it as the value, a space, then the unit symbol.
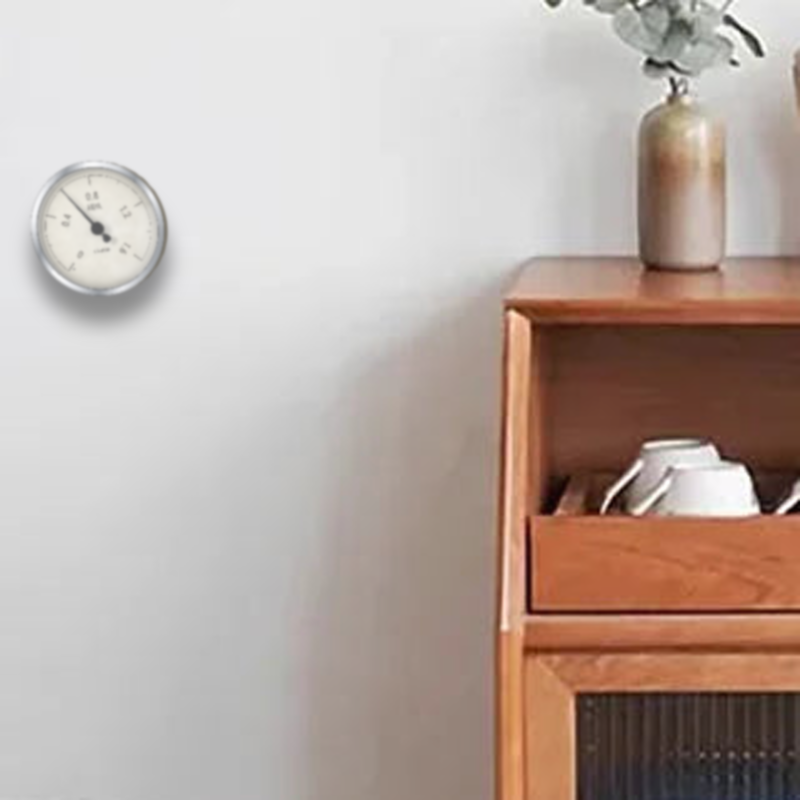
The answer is 0.6 MPa
